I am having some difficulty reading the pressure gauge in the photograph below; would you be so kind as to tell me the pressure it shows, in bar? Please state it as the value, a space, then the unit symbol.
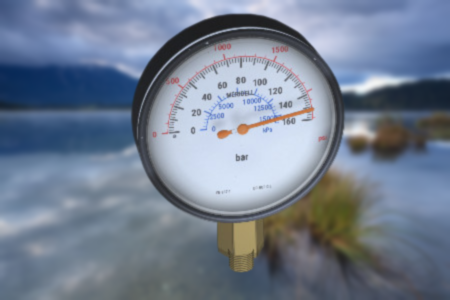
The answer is 150 bar
